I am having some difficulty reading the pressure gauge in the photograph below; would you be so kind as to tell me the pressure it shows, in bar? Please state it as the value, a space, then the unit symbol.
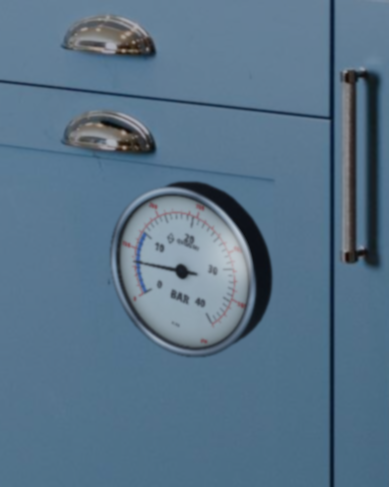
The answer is 5 bar
